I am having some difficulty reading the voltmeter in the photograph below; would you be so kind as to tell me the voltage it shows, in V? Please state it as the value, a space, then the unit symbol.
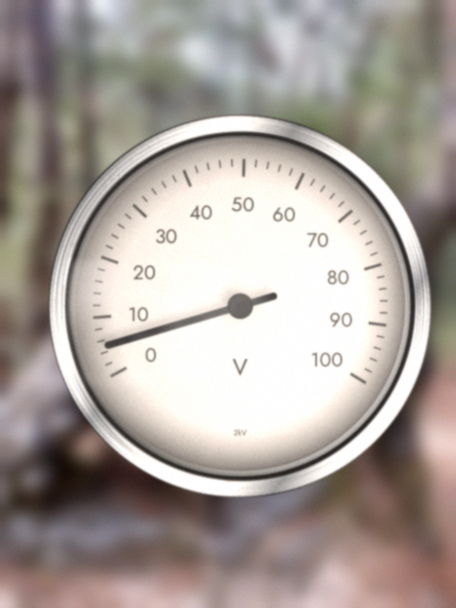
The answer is 5 V
